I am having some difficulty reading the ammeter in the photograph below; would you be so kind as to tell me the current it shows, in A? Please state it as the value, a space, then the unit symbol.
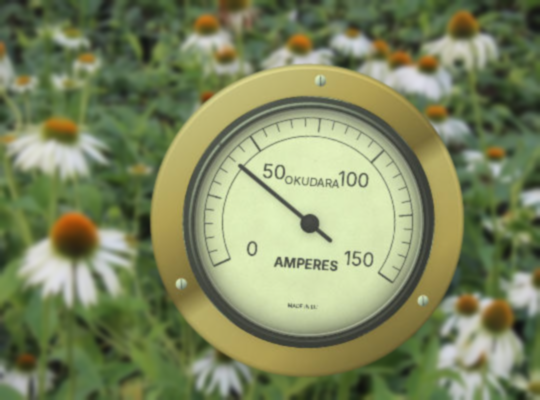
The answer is 40 A
